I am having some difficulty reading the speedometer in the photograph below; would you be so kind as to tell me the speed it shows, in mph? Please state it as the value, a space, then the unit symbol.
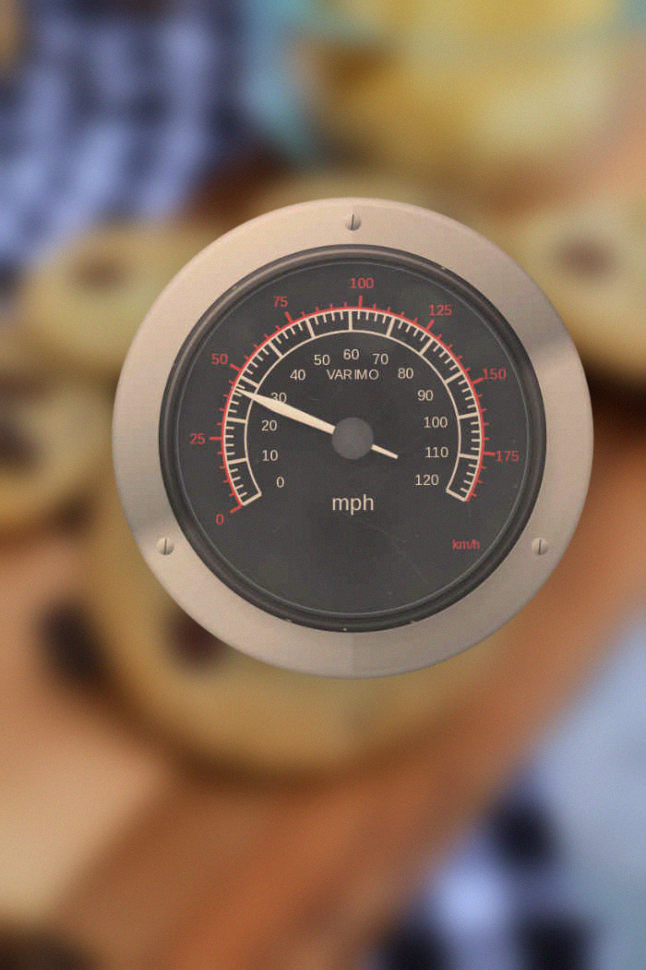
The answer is 27 mph
